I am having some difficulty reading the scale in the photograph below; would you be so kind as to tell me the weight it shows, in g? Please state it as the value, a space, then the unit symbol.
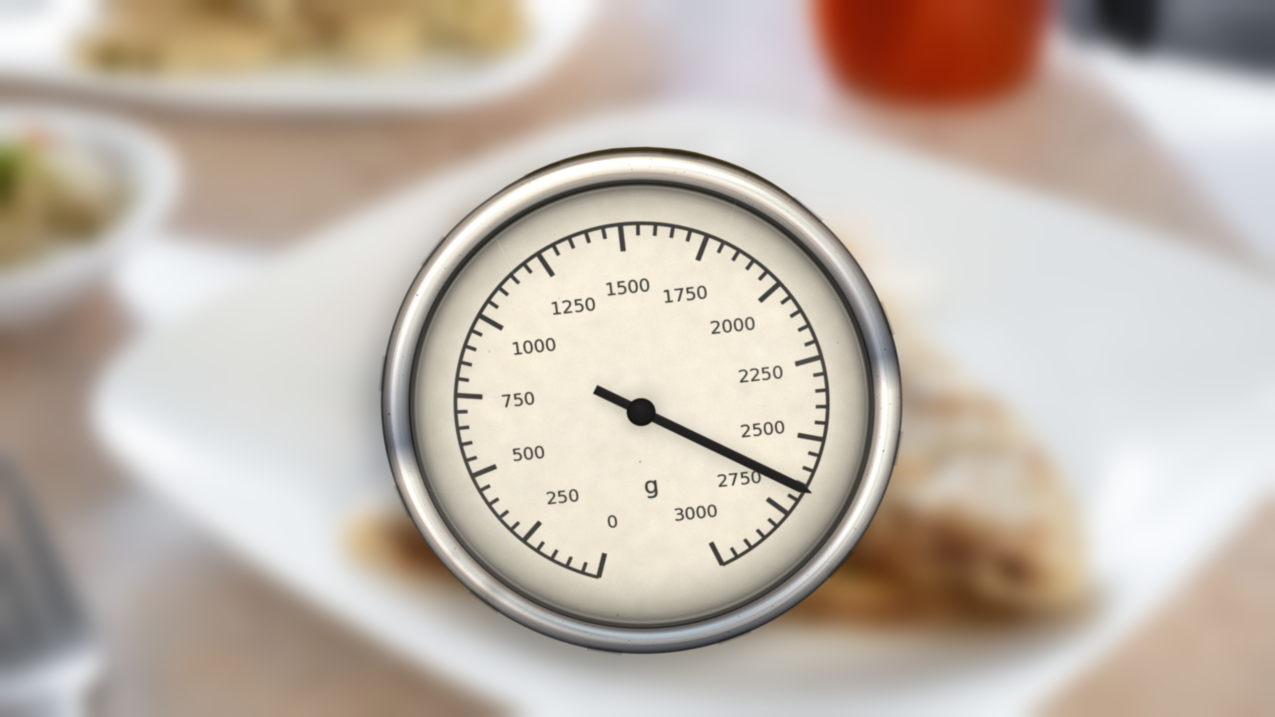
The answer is 2650 g
